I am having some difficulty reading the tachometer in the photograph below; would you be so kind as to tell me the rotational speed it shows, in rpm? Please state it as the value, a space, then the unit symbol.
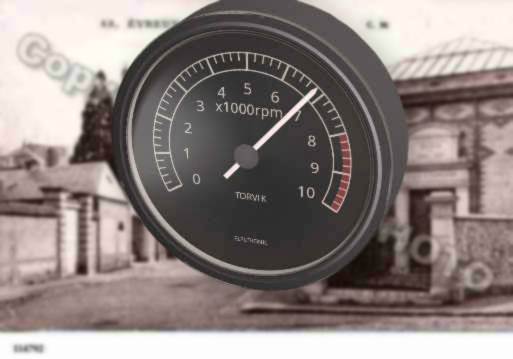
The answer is 6800 rpm
